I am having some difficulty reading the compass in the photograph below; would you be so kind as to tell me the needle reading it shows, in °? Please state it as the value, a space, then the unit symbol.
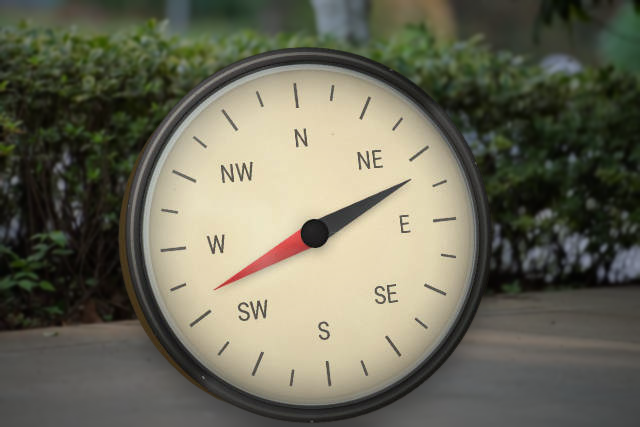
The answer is 247.5 °
